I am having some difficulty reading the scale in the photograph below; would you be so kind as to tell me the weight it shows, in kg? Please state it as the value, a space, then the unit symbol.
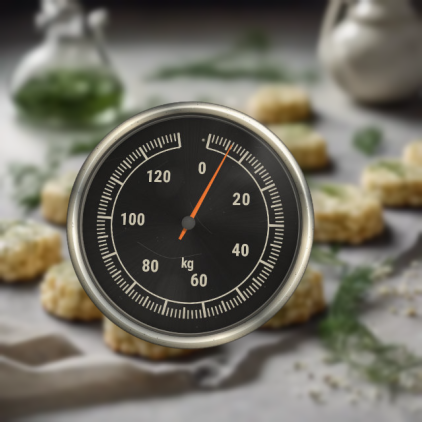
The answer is 6 kg
